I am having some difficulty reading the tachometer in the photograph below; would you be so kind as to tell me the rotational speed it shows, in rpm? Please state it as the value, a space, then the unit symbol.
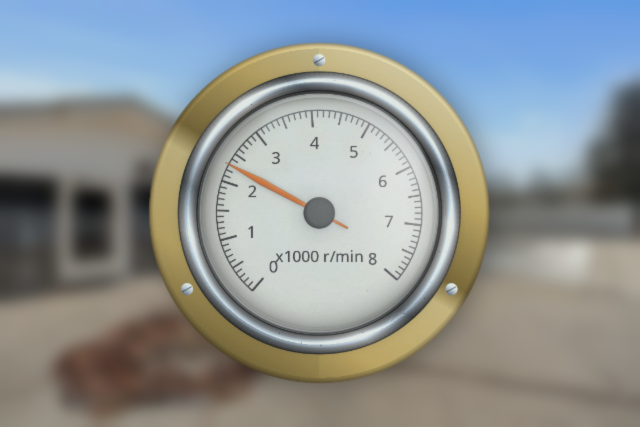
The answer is 2300 rpm
